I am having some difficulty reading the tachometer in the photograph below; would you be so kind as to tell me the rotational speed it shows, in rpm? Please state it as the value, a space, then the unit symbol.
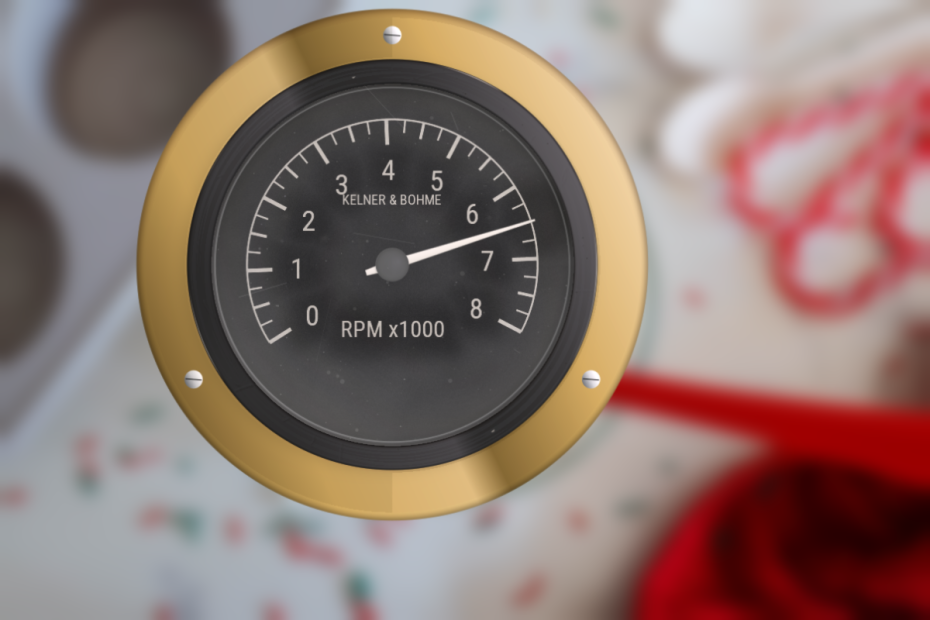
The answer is 6500 rpm
